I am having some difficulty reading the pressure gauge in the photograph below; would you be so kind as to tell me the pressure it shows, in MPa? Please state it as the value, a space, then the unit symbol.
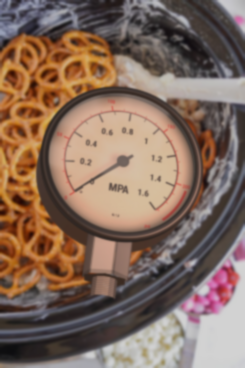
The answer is 0 MPa
